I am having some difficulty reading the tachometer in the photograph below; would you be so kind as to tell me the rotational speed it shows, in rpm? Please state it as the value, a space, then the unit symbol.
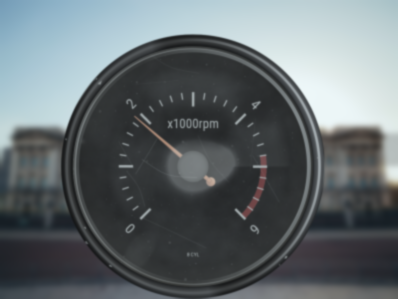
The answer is 1900 rpm
